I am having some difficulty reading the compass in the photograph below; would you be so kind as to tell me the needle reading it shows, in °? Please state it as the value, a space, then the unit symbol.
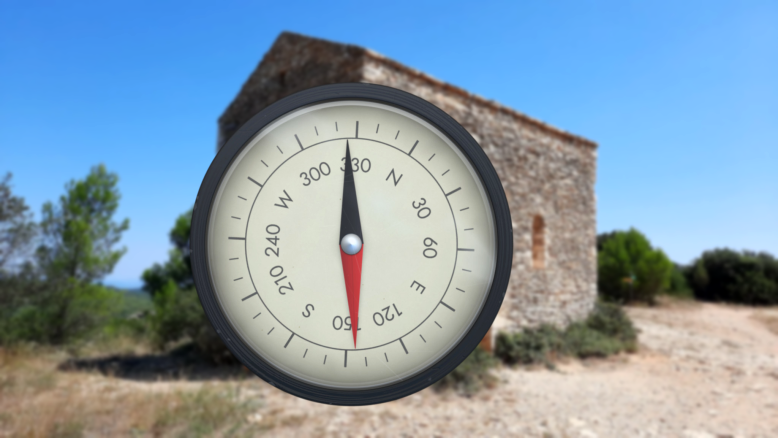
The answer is 145 °
